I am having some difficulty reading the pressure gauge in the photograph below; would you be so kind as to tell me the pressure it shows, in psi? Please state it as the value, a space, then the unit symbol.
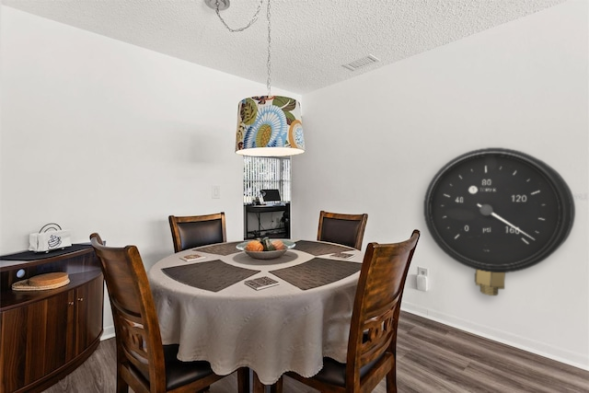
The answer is 155 psi
